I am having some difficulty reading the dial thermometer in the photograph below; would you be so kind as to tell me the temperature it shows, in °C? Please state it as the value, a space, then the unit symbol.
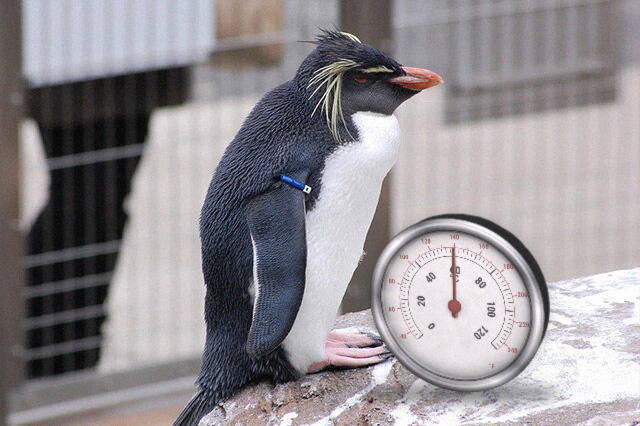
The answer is 60 °C
